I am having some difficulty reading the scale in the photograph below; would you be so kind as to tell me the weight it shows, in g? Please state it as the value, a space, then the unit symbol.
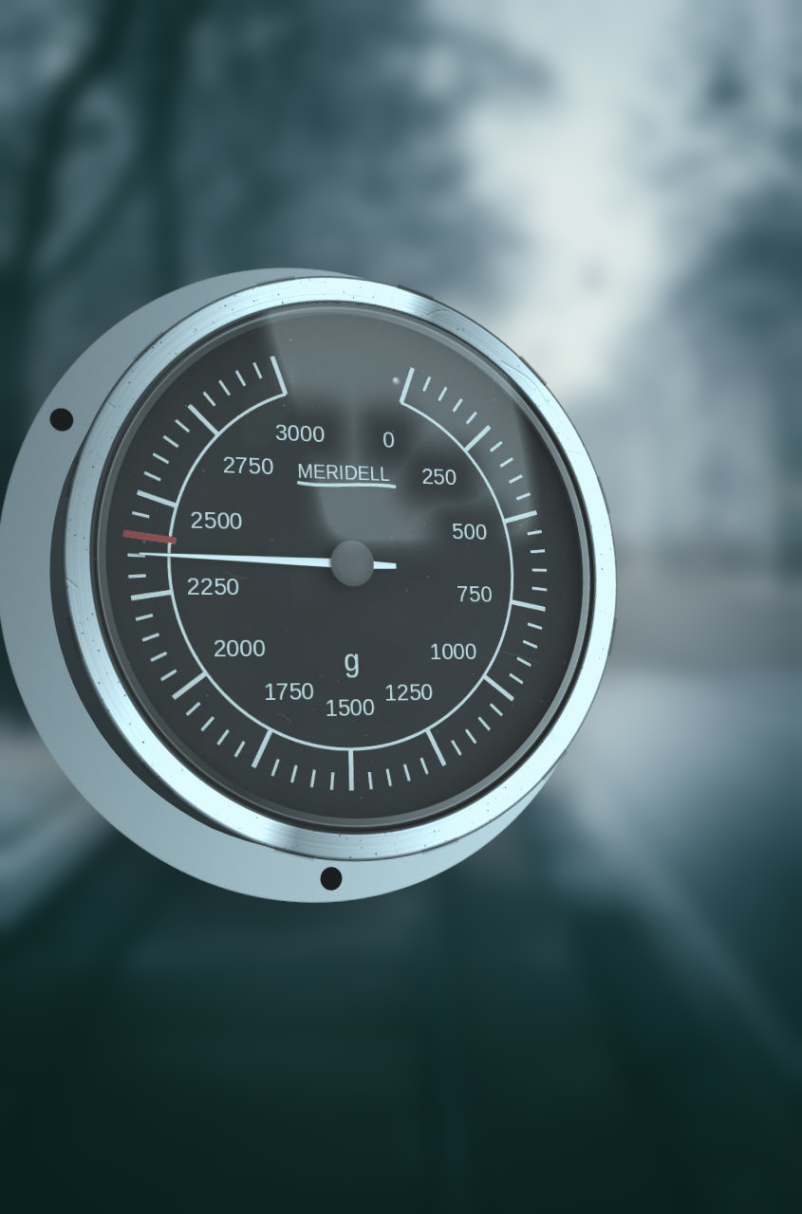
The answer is 2350 g
